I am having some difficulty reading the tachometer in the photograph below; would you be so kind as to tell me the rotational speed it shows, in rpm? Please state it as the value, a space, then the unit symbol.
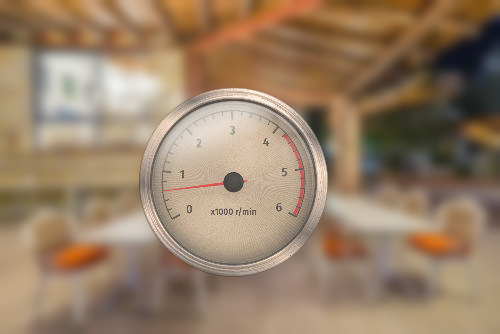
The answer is 600 rpm
